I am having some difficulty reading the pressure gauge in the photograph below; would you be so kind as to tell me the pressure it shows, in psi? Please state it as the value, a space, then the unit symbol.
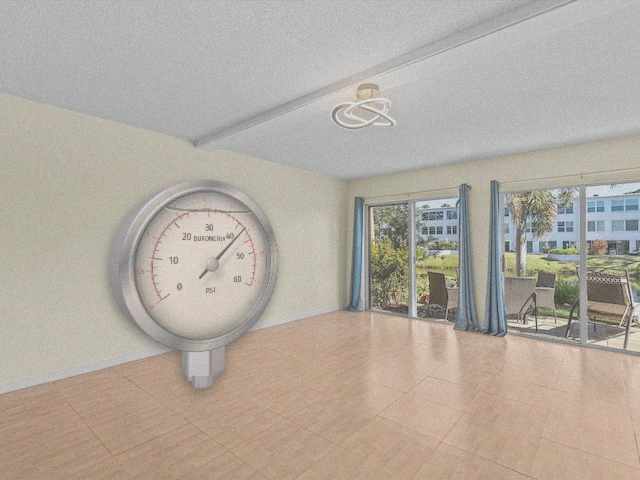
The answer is 42 psi
